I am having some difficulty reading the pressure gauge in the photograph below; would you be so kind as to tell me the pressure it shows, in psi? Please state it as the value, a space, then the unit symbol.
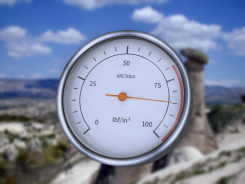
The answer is 85 psi
